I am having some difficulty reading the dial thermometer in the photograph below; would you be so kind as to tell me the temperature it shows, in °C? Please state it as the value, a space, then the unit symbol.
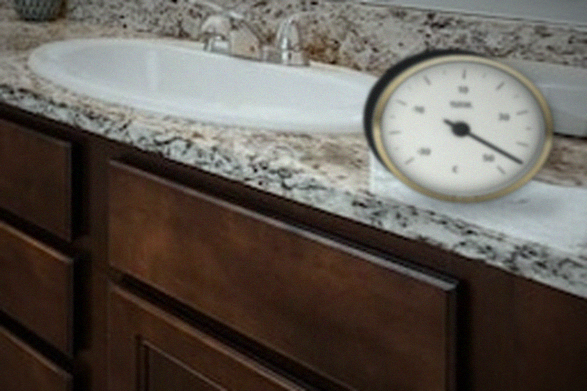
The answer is 45 °C
